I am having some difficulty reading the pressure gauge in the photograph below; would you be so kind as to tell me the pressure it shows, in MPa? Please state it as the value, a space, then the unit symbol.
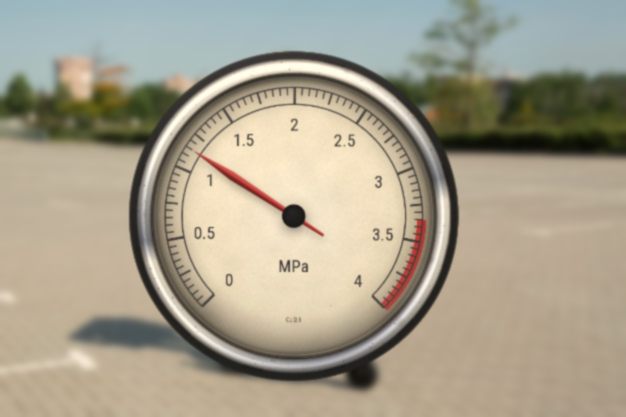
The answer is 1.15 MPa
